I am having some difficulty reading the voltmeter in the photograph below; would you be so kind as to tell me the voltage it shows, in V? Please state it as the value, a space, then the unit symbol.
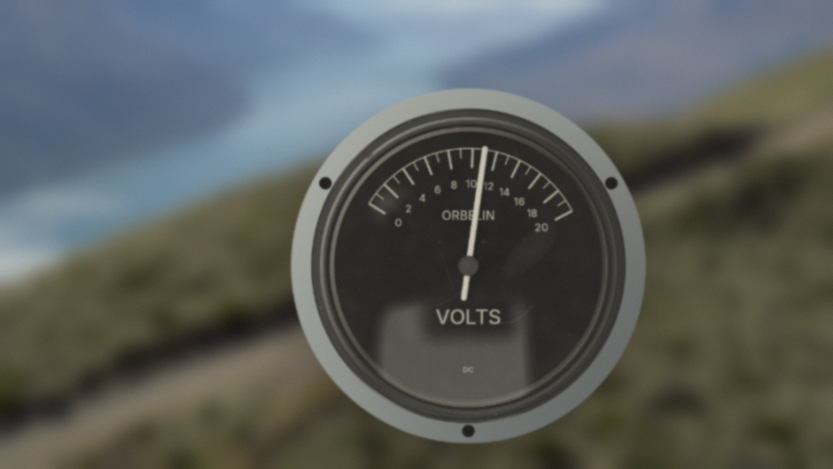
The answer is 11 V
